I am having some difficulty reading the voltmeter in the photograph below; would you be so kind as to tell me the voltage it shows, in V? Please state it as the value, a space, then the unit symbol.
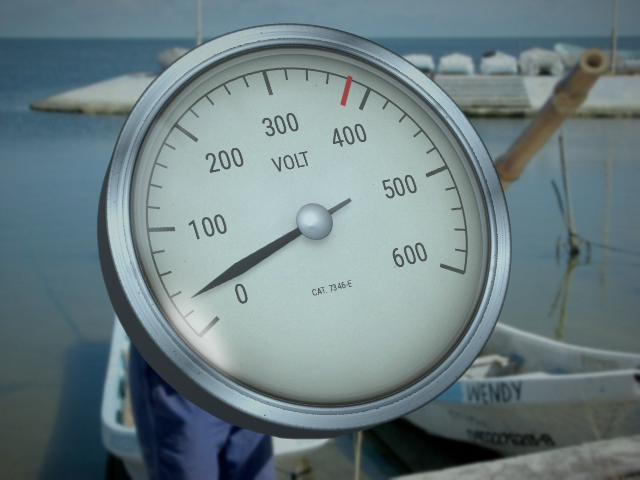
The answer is 30 V
